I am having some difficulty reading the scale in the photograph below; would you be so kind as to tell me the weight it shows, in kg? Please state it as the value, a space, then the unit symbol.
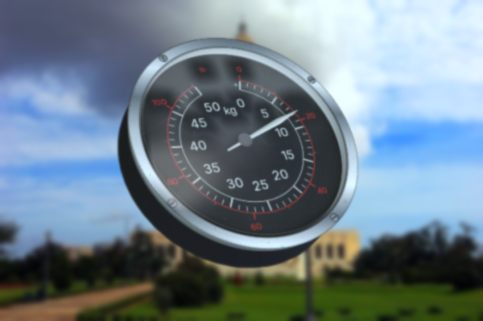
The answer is 8 kg
